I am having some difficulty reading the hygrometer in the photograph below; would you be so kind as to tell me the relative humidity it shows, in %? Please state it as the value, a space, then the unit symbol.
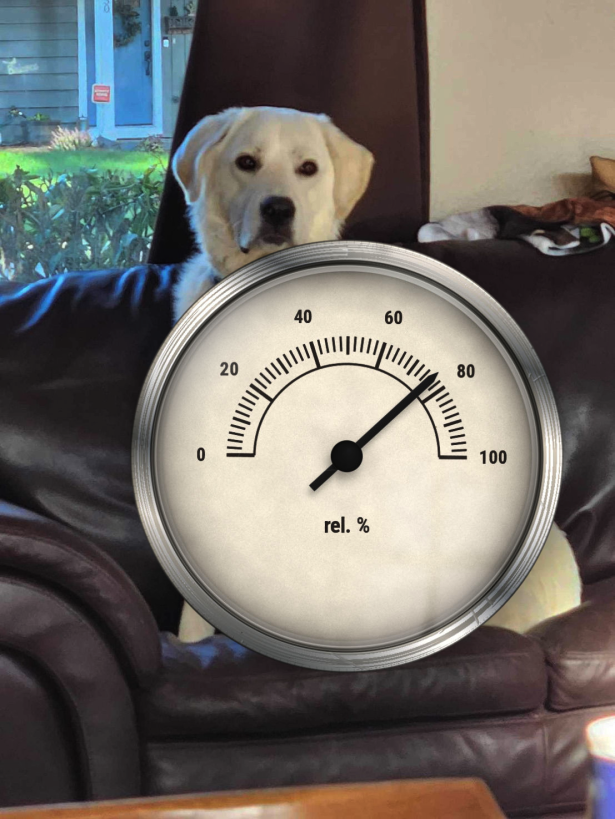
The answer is 76 %
